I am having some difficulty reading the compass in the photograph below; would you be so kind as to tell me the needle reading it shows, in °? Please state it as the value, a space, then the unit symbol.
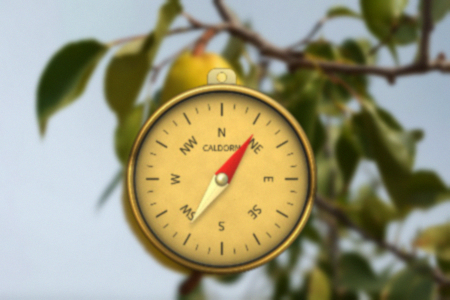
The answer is 35 °
